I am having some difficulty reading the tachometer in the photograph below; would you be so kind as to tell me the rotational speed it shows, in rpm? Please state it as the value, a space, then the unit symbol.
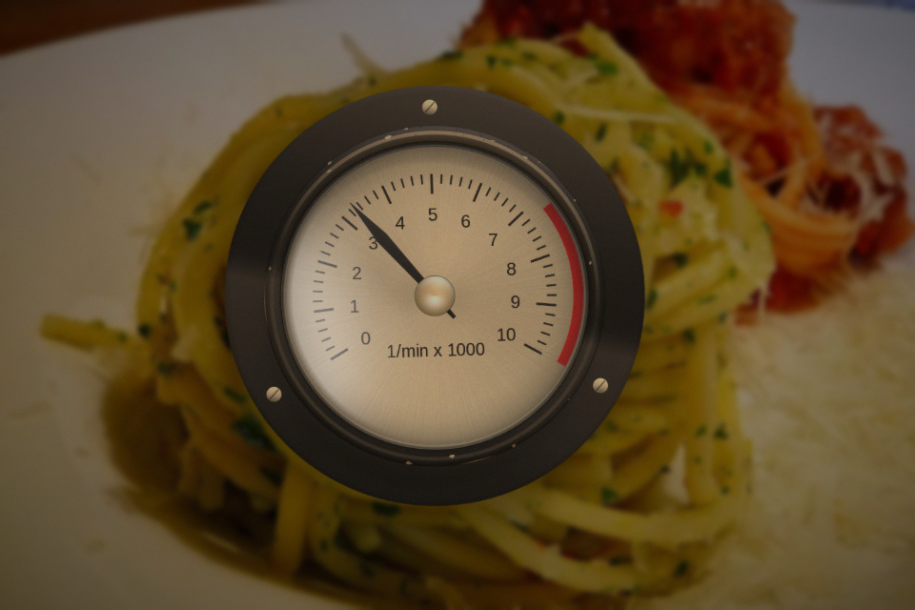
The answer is 3300 rpm
